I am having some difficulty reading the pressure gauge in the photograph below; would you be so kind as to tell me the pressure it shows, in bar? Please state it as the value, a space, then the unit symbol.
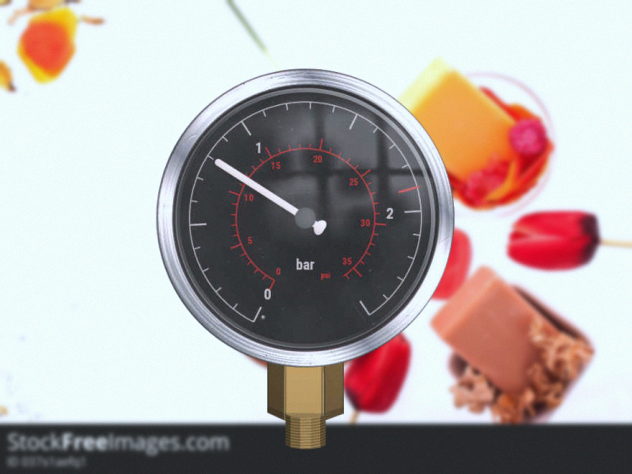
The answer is 0.8 bar
